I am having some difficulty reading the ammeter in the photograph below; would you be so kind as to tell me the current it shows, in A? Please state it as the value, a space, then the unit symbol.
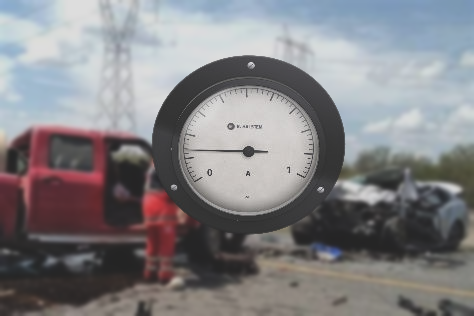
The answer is 0.14 A
